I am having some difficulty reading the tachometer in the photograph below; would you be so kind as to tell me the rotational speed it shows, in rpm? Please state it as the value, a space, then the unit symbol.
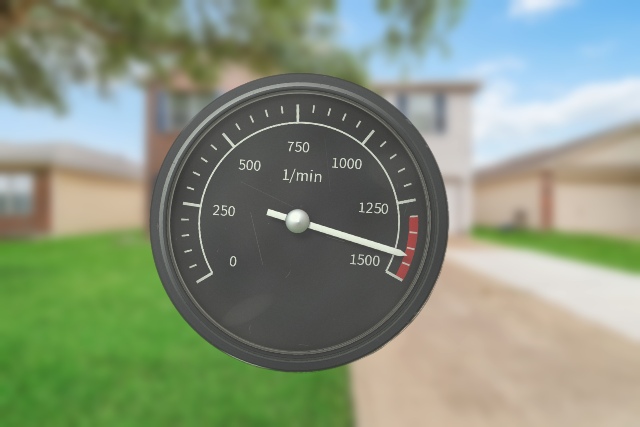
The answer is 1425 rpm
